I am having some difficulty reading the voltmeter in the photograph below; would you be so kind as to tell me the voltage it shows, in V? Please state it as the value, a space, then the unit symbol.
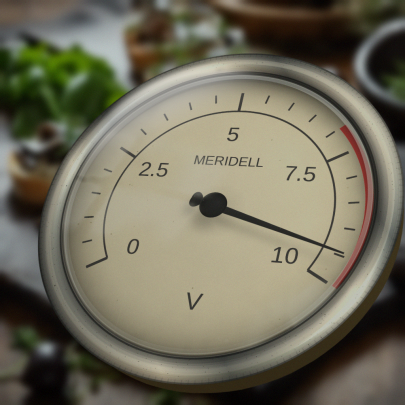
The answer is 9.5 V
